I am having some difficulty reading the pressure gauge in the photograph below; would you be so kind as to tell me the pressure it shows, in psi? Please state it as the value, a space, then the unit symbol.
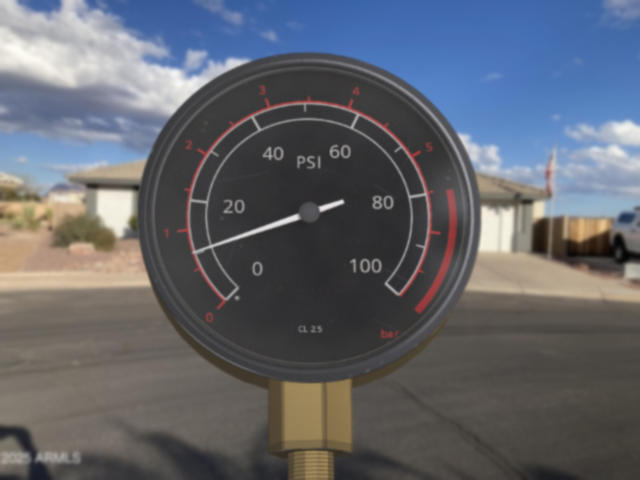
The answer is 10 psi
